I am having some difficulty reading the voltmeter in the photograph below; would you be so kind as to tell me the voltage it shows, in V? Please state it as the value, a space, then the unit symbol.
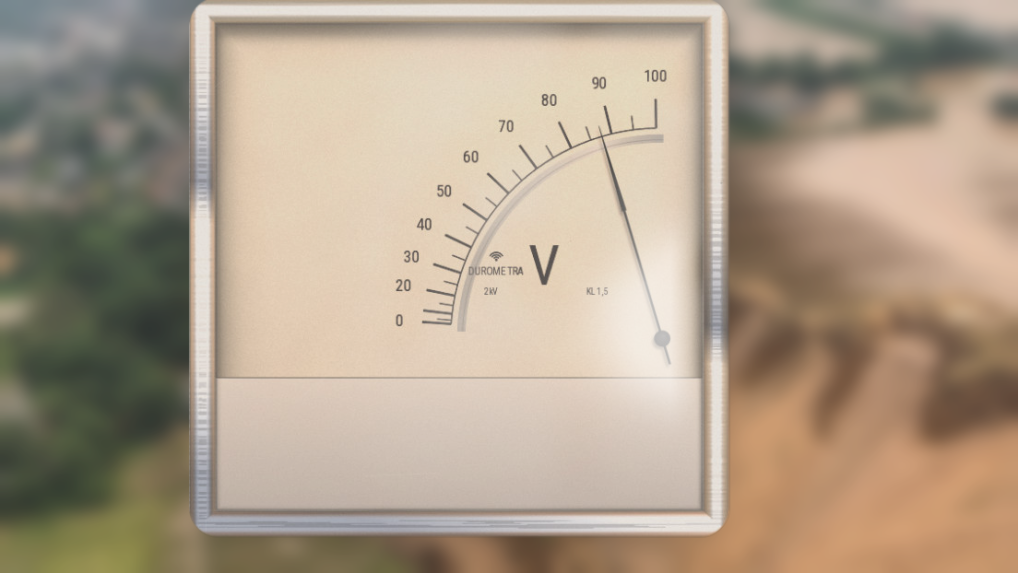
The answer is 87.5 V
